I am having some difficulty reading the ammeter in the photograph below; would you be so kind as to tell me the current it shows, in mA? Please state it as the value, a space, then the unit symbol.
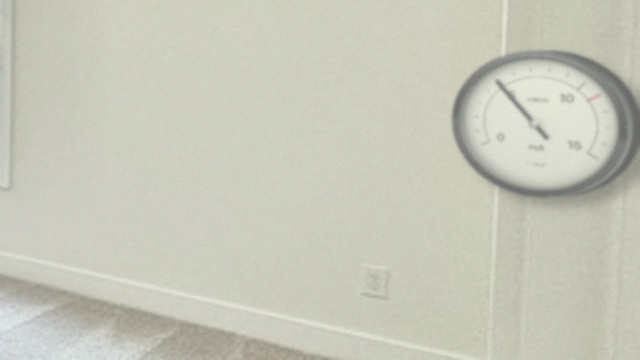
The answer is 5 mA
